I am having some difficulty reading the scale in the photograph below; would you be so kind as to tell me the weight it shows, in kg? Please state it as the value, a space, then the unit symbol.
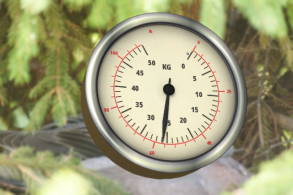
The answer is 26 kg
